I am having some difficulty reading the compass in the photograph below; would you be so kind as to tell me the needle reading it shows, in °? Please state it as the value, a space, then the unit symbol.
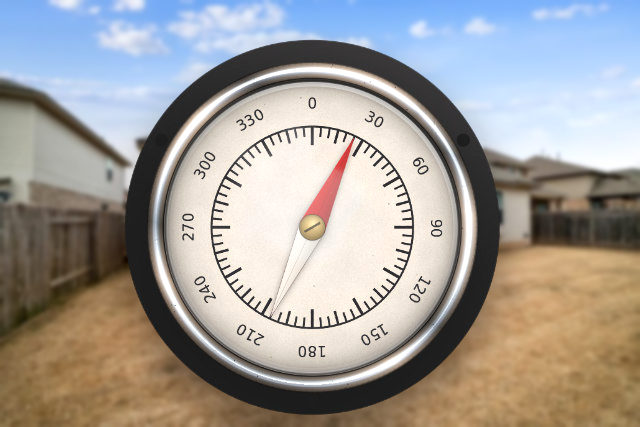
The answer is 25 °
